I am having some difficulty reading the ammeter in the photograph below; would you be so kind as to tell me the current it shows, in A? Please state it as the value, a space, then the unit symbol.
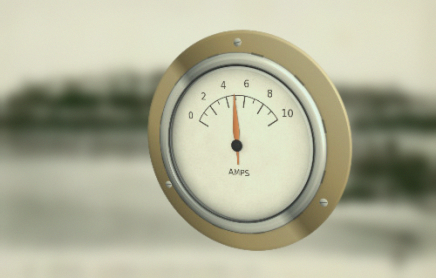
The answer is 5 A
